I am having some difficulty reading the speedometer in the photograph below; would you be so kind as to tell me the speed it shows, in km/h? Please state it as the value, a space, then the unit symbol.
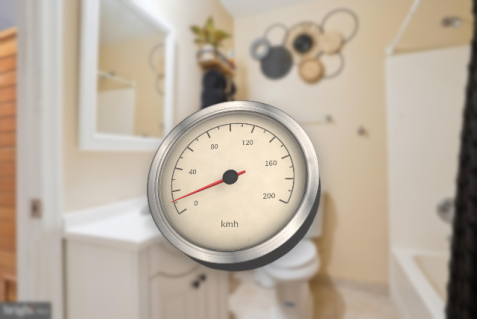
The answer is 10 km/h
